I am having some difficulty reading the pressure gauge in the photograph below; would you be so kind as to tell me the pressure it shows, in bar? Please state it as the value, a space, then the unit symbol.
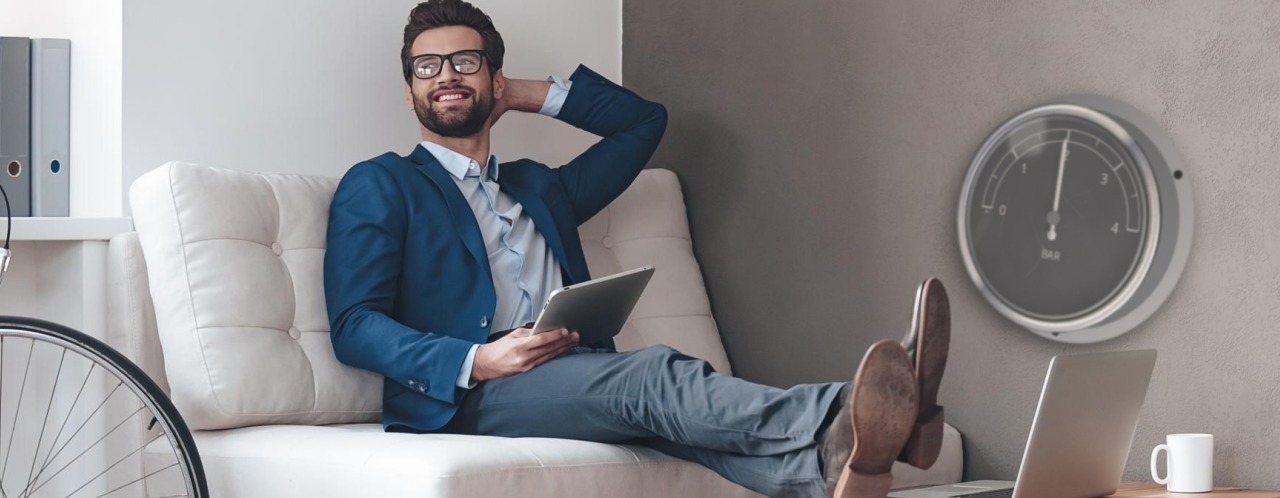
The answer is 2 bar
